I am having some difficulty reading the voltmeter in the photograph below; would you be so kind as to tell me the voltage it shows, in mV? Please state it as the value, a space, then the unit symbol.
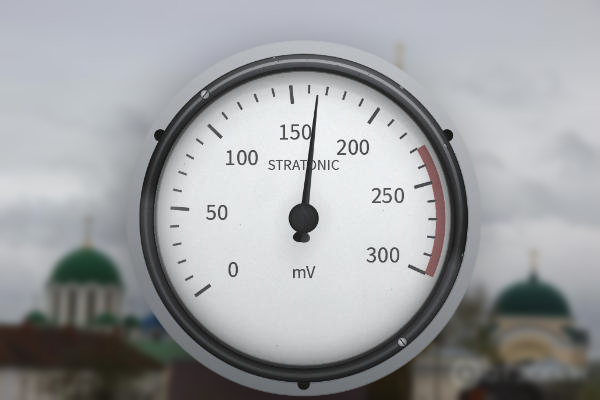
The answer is 165 mV
